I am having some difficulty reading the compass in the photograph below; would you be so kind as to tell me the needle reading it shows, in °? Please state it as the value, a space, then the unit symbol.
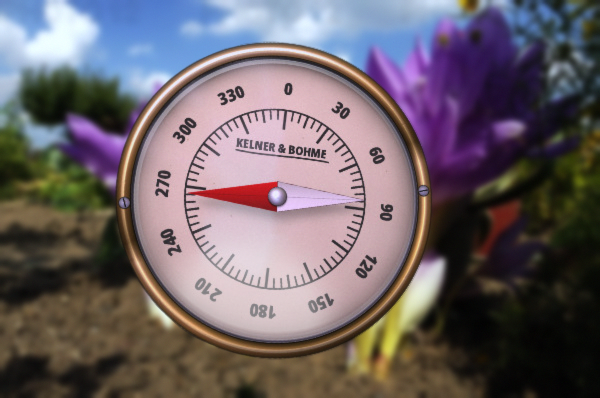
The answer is 265 °
